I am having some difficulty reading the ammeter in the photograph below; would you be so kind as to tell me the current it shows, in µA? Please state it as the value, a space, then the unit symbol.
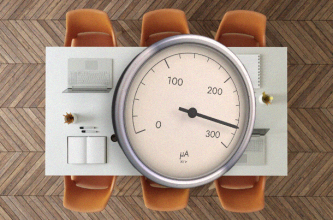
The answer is 270 µA
